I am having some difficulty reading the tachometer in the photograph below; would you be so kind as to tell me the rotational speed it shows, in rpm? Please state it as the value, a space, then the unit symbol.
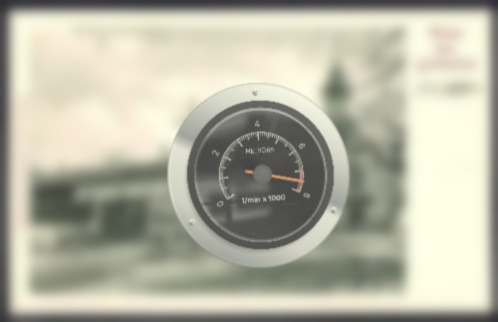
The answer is 7500 rpm
